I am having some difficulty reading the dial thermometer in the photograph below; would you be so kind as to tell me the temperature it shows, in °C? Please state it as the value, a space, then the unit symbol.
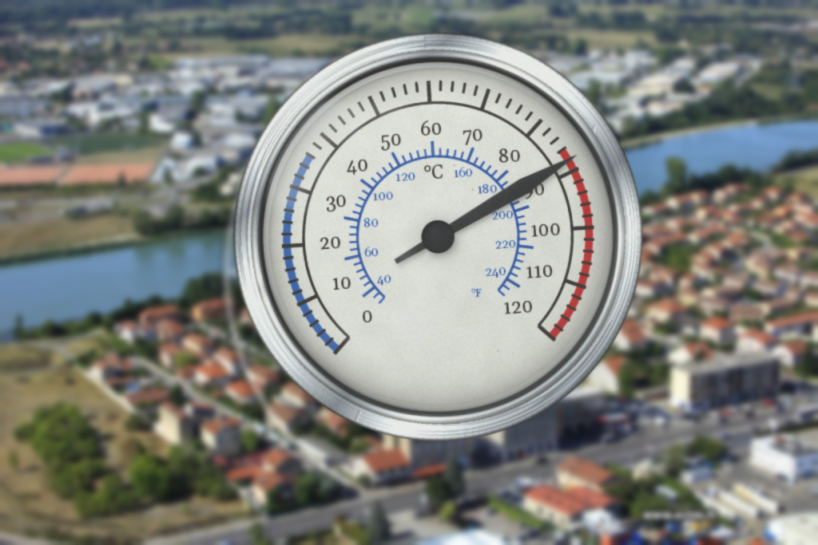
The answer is 88 °C
